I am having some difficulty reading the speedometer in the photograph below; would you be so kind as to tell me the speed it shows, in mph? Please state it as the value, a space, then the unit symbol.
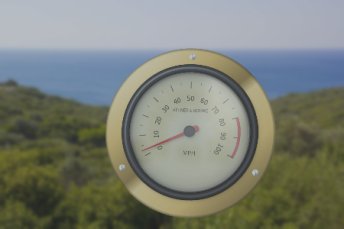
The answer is 2.5 mph
